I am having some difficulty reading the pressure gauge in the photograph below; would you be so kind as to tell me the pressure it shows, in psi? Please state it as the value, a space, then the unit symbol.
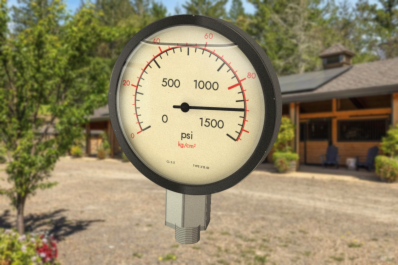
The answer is 1300 psi
